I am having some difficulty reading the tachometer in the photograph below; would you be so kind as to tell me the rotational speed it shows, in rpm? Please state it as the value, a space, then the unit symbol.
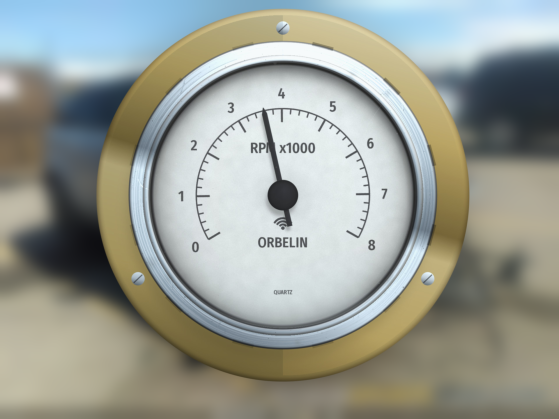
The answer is 3600 rpm
